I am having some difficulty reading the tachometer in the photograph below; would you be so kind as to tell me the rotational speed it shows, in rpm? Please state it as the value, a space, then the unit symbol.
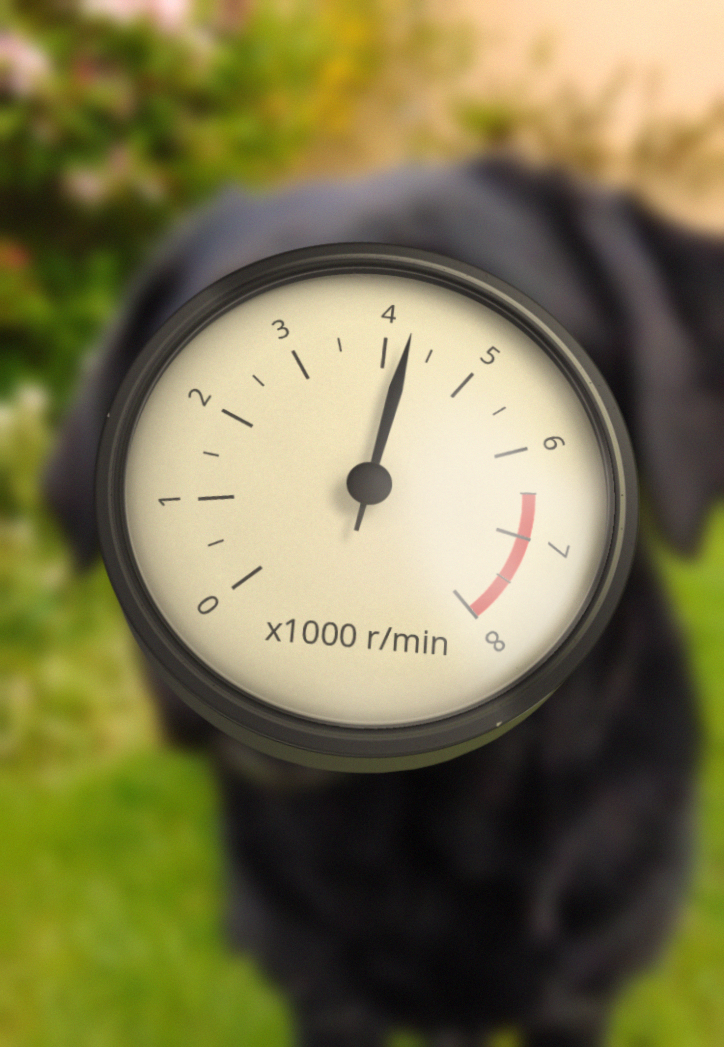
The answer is 4250 rpm
